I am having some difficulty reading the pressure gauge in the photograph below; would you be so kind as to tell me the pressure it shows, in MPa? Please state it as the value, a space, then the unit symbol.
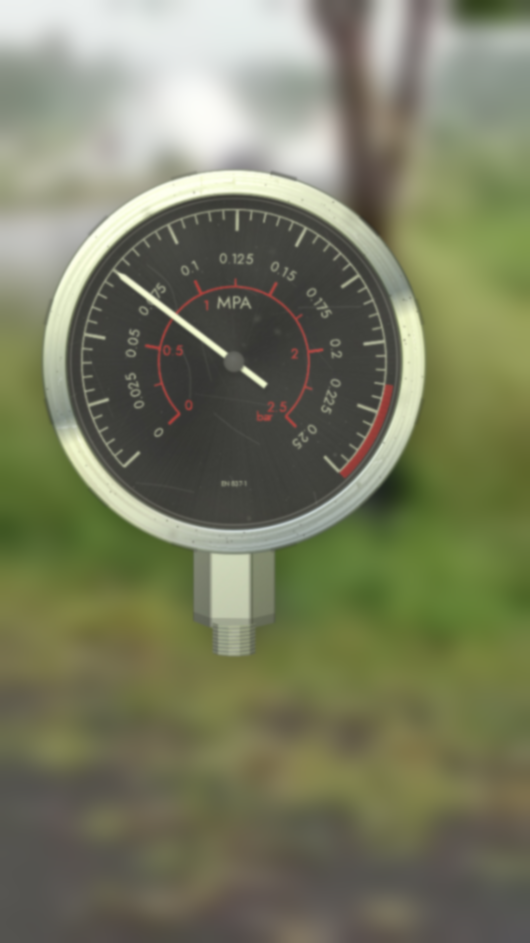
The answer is 0.075 MPa
